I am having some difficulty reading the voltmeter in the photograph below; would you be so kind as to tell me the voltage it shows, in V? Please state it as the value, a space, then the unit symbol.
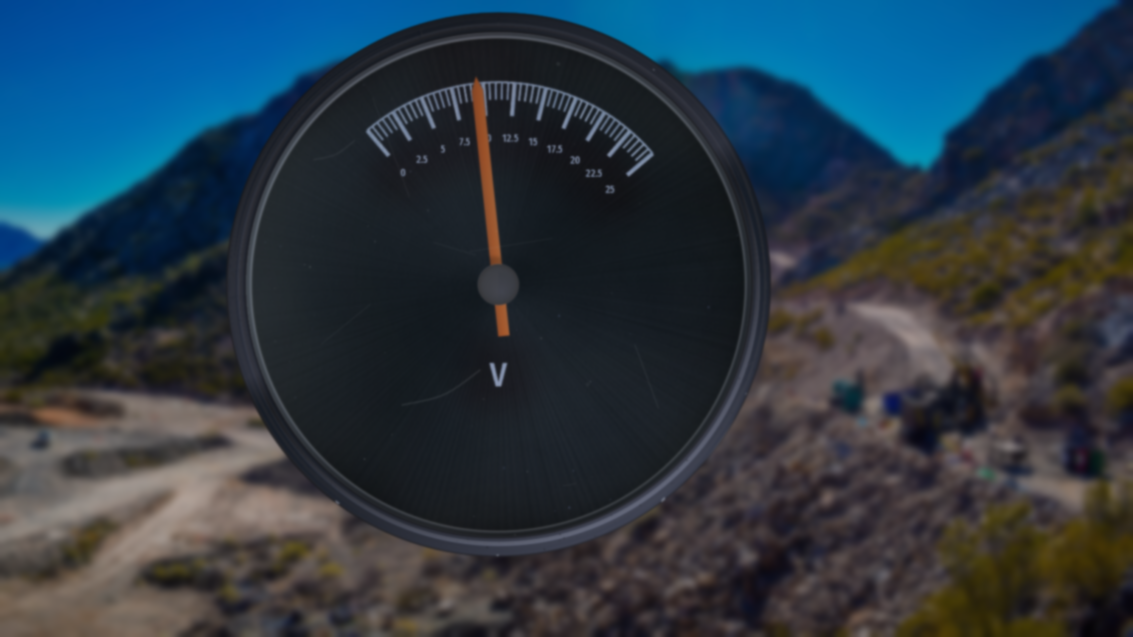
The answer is 9.5 V
